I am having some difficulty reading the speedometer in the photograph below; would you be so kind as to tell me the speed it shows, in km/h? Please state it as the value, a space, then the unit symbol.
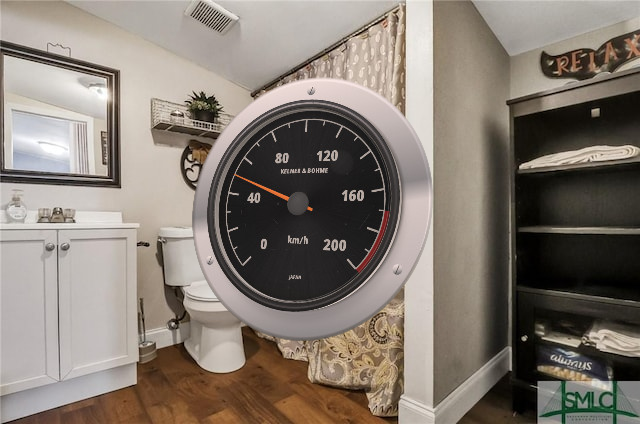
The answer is 50 km/h
